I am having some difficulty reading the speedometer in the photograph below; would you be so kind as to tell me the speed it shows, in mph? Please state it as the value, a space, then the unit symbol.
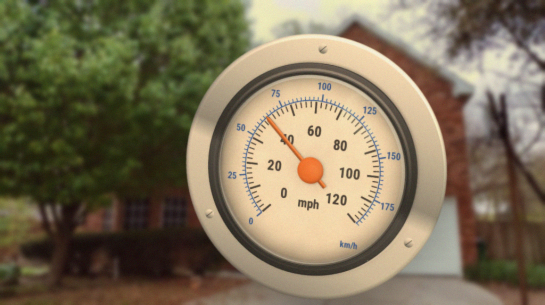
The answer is 40 mph
